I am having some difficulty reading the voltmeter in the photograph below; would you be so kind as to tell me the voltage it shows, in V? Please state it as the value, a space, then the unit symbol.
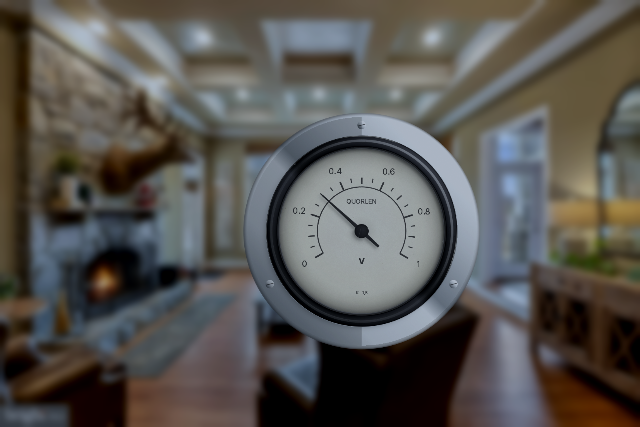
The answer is 0.3 V
